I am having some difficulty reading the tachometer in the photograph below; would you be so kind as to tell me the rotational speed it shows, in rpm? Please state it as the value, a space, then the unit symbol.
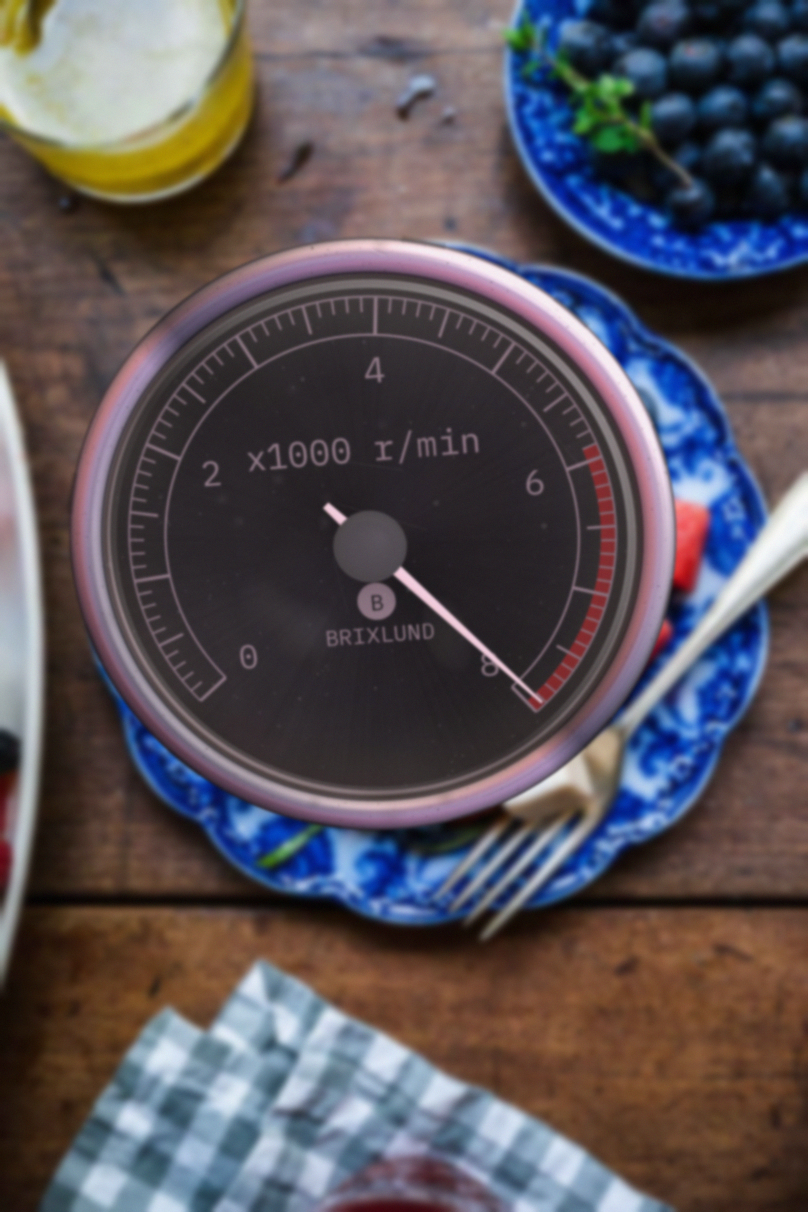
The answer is 7900 rpm
